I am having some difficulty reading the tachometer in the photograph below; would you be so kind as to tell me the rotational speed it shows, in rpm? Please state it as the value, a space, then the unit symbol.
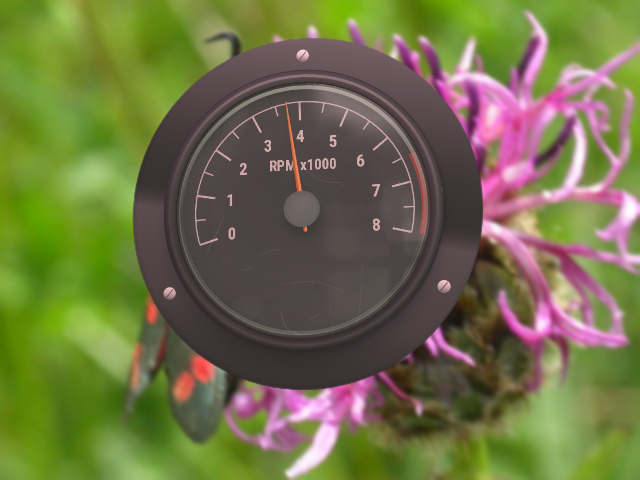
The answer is 3750 rpm
